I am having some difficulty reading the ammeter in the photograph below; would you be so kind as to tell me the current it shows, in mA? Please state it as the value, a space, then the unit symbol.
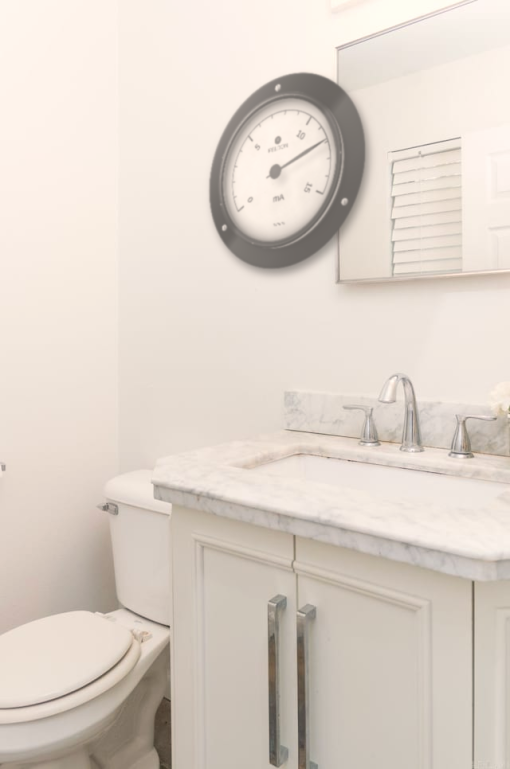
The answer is 12 mA
